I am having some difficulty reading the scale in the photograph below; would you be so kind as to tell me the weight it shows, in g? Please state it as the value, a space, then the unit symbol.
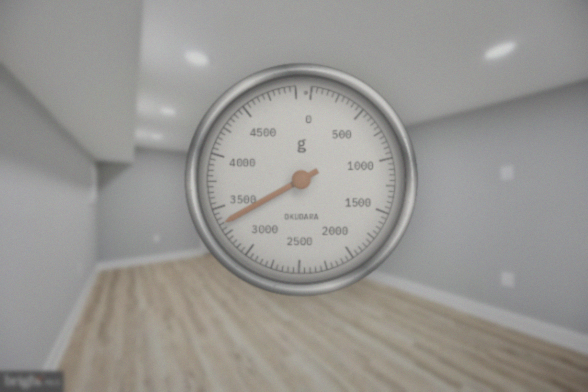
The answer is 3350 g
